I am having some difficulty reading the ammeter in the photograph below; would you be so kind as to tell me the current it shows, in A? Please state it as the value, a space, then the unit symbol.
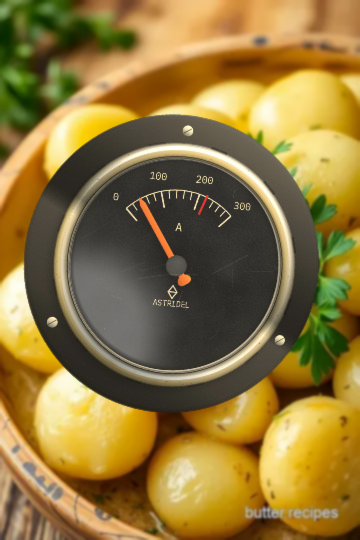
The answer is 40 A
